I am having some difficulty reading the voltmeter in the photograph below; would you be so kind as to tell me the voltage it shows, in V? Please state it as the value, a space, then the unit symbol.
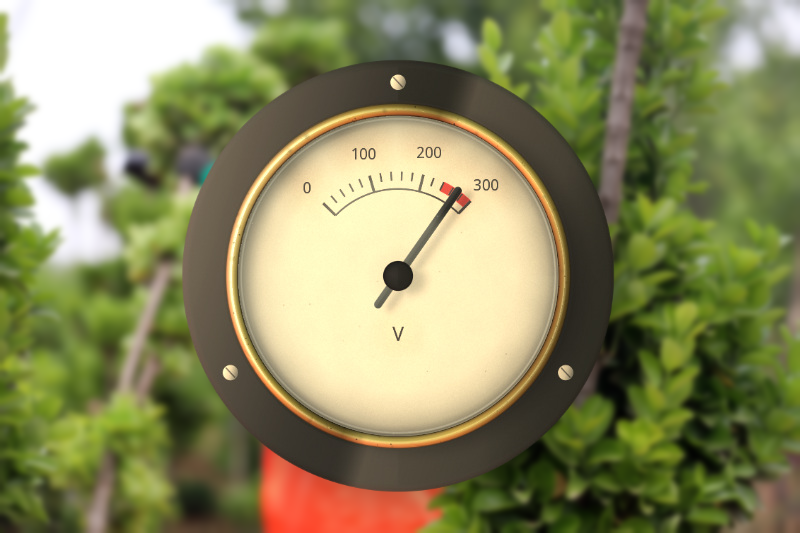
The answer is 270 V
